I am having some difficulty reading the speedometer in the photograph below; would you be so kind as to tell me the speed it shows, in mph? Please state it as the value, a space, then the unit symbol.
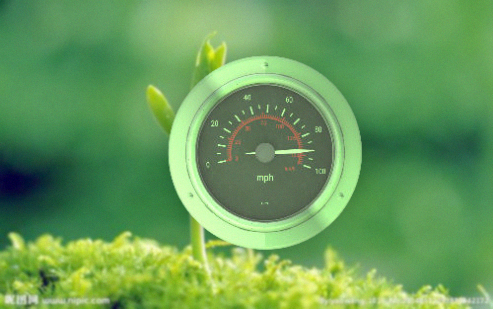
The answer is 90 mph
